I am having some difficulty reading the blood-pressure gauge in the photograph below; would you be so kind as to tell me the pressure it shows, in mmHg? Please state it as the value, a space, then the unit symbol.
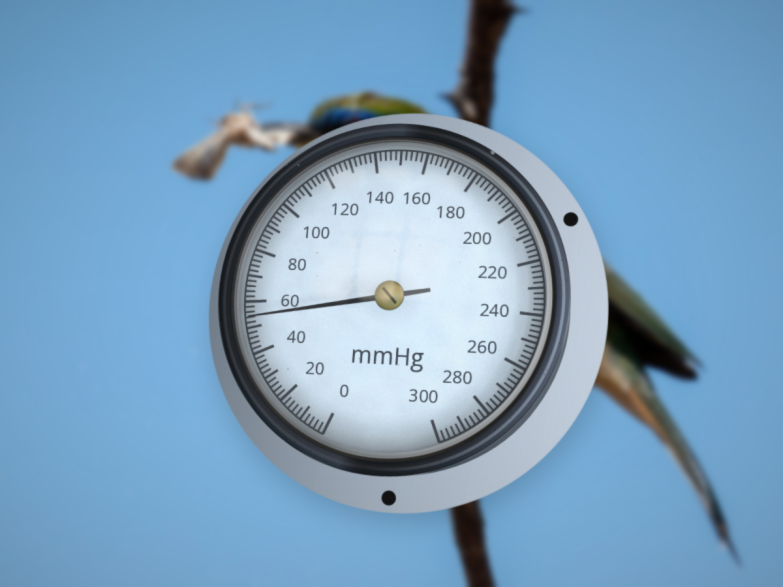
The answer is 54 mmHg
